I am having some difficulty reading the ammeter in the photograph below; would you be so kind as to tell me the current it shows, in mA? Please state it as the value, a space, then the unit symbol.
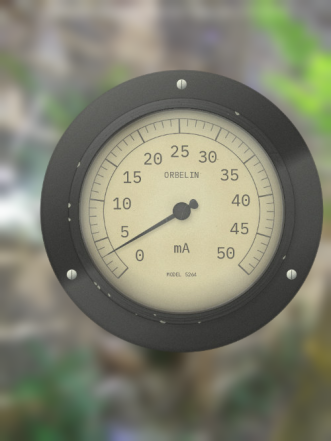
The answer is 3 mA
